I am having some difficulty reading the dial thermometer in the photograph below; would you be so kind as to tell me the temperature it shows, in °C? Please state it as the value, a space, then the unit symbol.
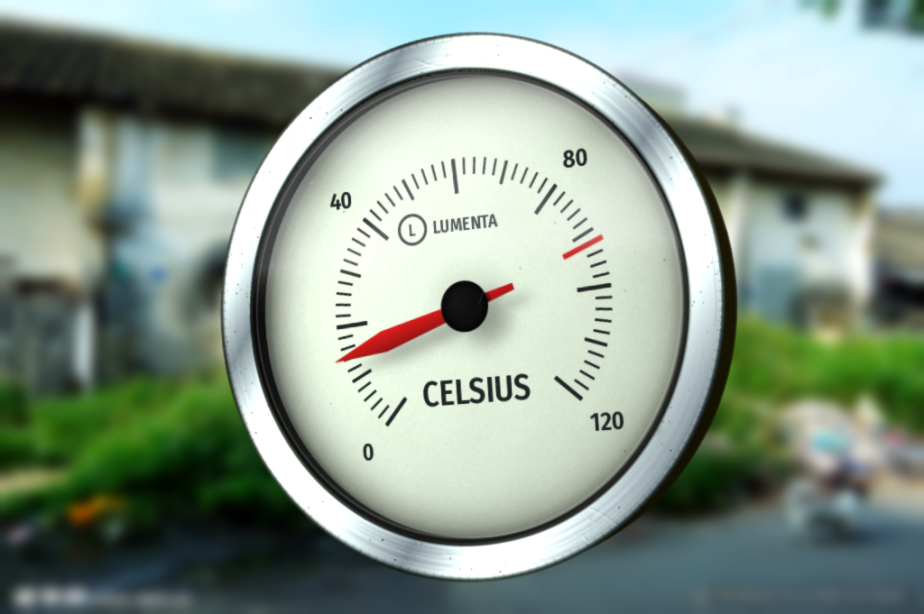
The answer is 14 °C
